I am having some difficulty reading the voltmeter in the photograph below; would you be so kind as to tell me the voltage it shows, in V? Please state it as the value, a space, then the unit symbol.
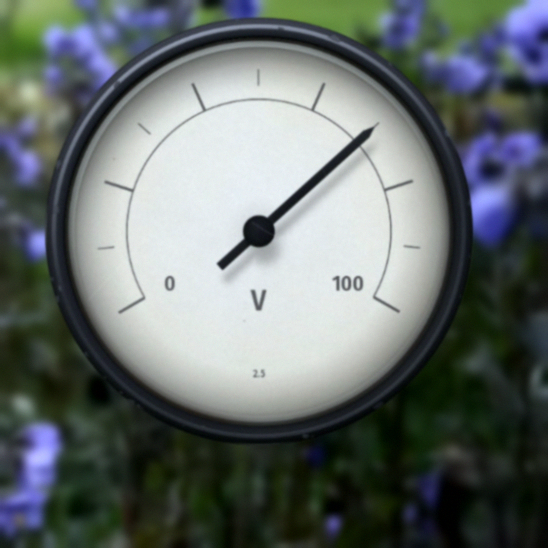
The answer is 70 V
